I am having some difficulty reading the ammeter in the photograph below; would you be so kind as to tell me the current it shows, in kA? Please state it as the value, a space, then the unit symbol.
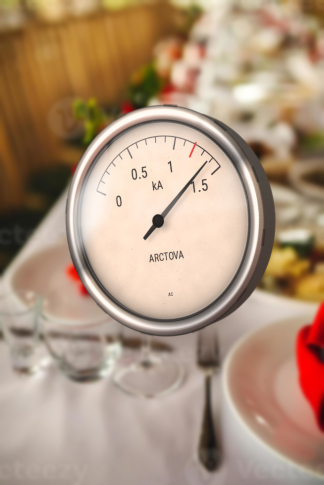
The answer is 1.4 kA
